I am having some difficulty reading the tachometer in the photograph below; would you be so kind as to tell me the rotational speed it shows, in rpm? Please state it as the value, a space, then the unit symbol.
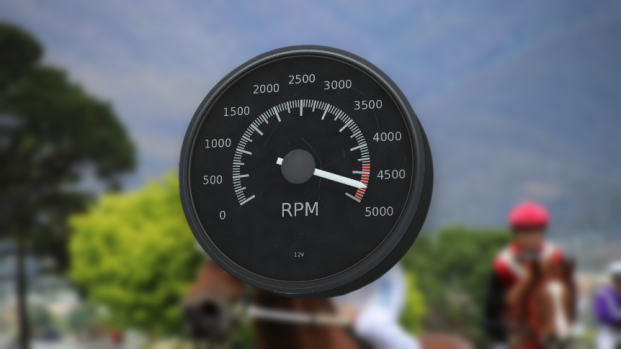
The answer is 4750 rpm
